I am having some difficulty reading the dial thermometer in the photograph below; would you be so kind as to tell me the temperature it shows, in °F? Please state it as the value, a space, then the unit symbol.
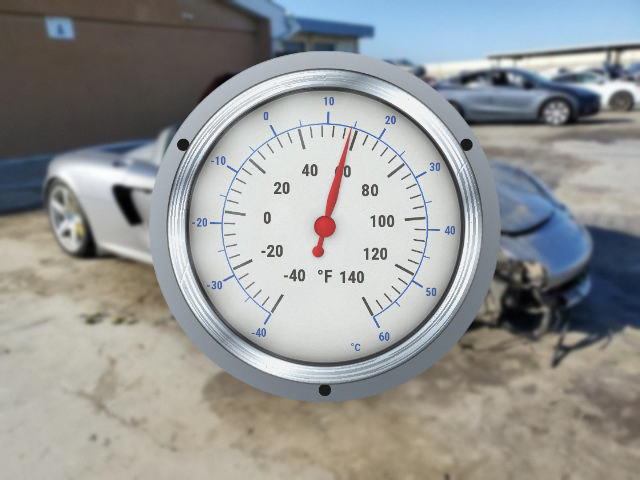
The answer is 58 °F
